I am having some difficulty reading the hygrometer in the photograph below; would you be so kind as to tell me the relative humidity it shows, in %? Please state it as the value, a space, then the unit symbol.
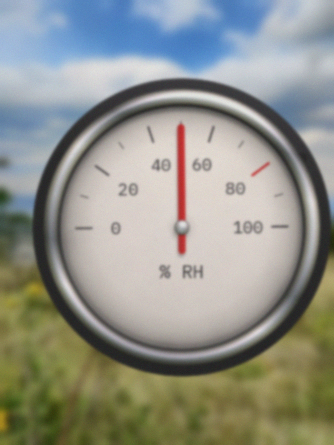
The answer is 50 %
